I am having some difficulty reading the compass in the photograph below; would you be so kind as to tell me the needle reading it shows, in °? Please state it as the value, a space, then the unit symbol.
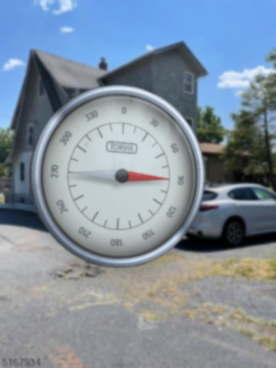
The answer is 90 °
